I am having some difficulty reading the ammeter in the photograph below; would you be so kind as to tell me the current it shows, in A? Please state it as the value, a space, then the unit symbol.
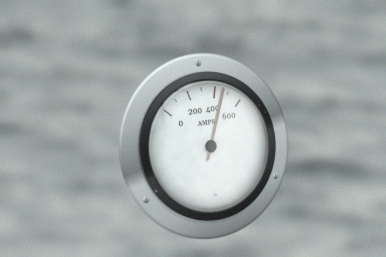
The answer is 450 A
